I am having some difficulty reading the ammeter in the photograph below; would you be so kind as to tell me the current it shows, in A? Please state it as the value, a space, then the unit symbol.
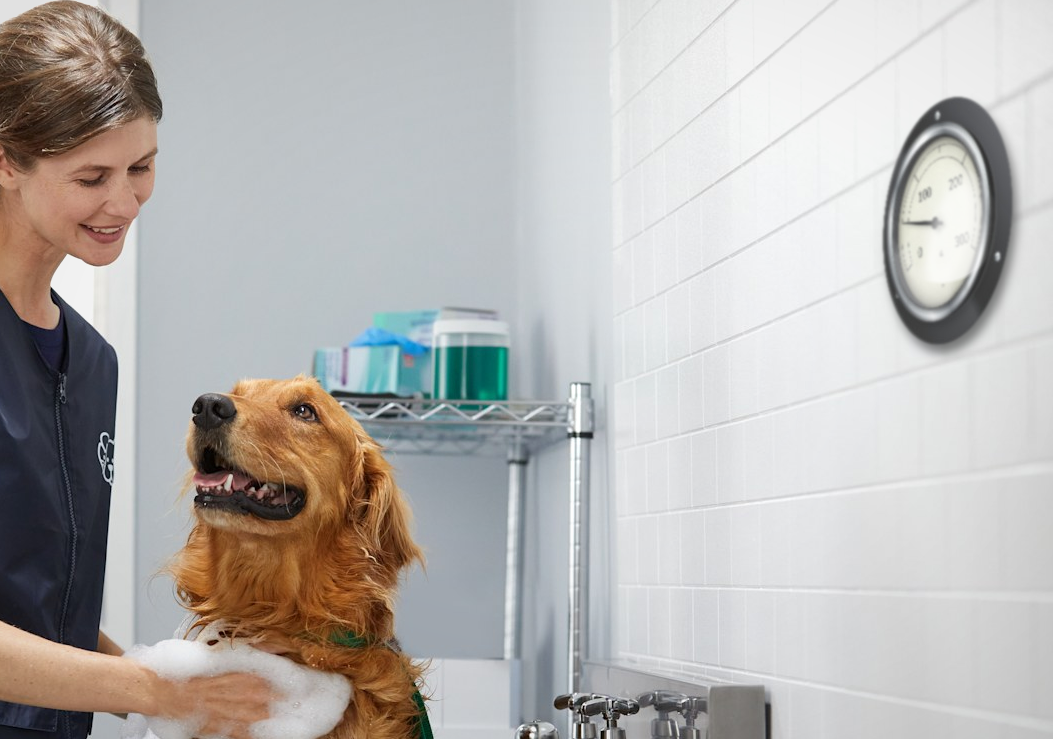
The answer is 50 A
